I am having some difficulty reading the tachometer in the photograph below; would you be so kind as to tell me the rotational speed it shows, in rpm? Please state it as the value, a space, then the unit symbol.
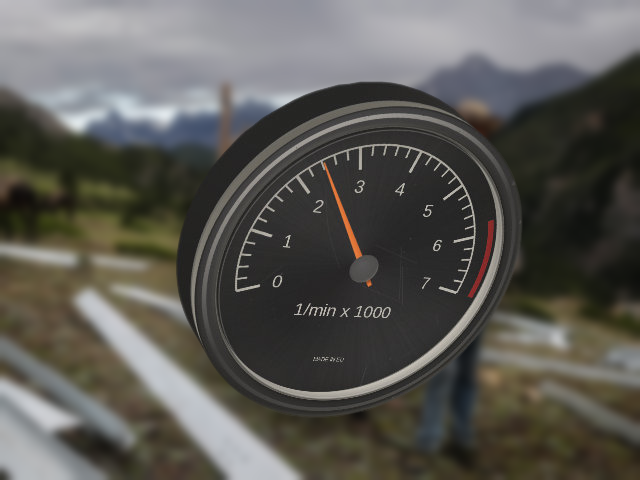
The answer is 2400 rpm
